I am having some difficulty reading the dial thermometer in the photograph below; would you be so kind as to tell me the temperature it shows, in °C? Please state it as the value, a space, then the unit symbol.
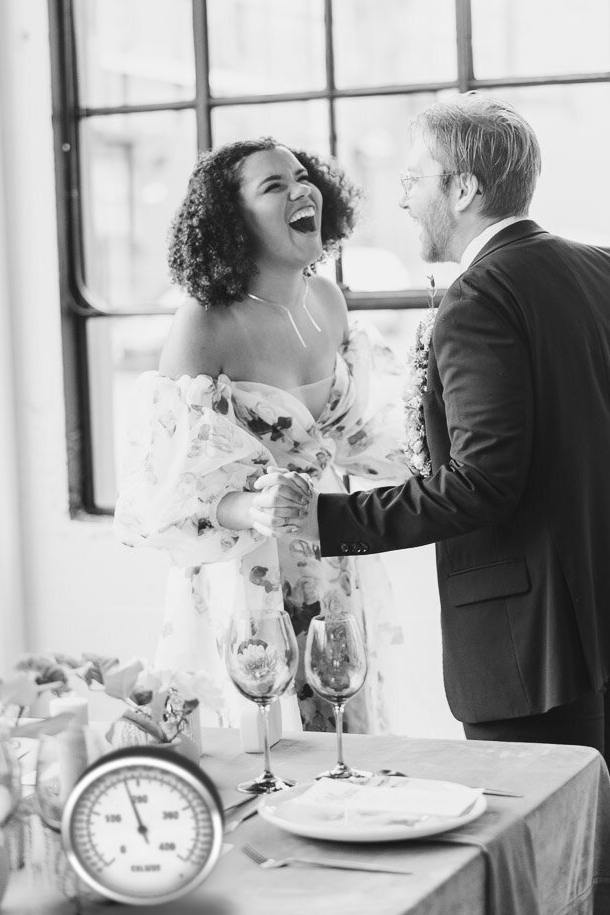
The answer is 180 °C
